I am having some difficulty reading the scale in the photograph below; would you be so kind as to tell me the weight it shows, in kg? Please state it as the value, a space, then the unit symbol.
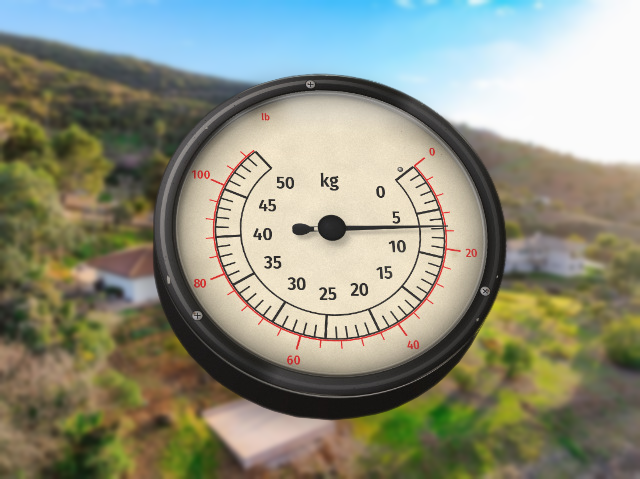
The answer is 7 kg
